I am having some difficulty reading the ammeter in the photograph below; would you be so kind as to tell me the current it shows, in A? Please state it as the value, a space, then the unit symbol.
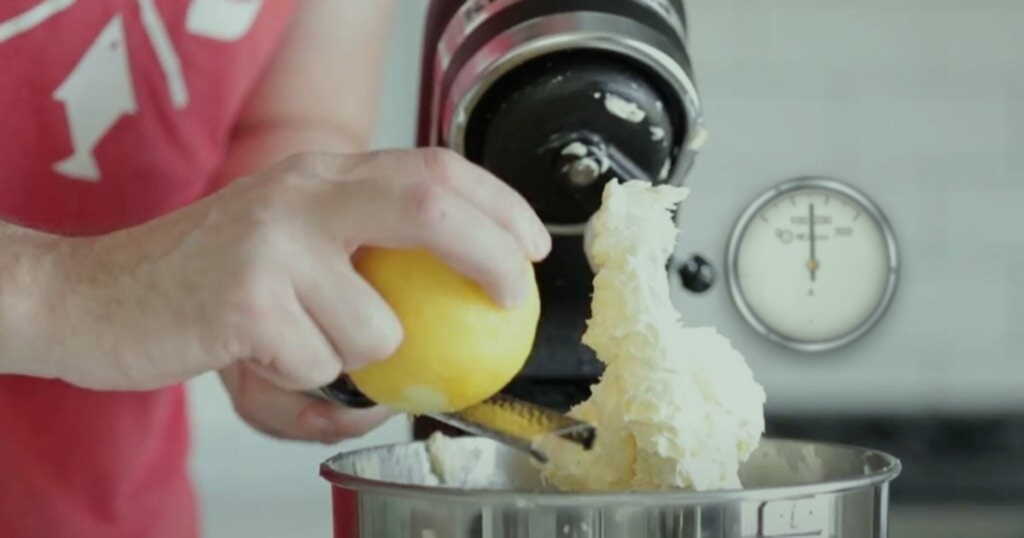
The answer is 150 A
